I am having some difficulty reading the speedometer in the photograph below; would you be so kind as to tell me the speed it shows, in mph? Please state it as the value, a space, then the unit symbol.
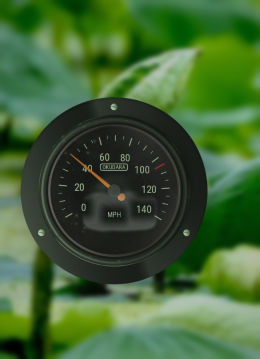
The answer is 40 mph
